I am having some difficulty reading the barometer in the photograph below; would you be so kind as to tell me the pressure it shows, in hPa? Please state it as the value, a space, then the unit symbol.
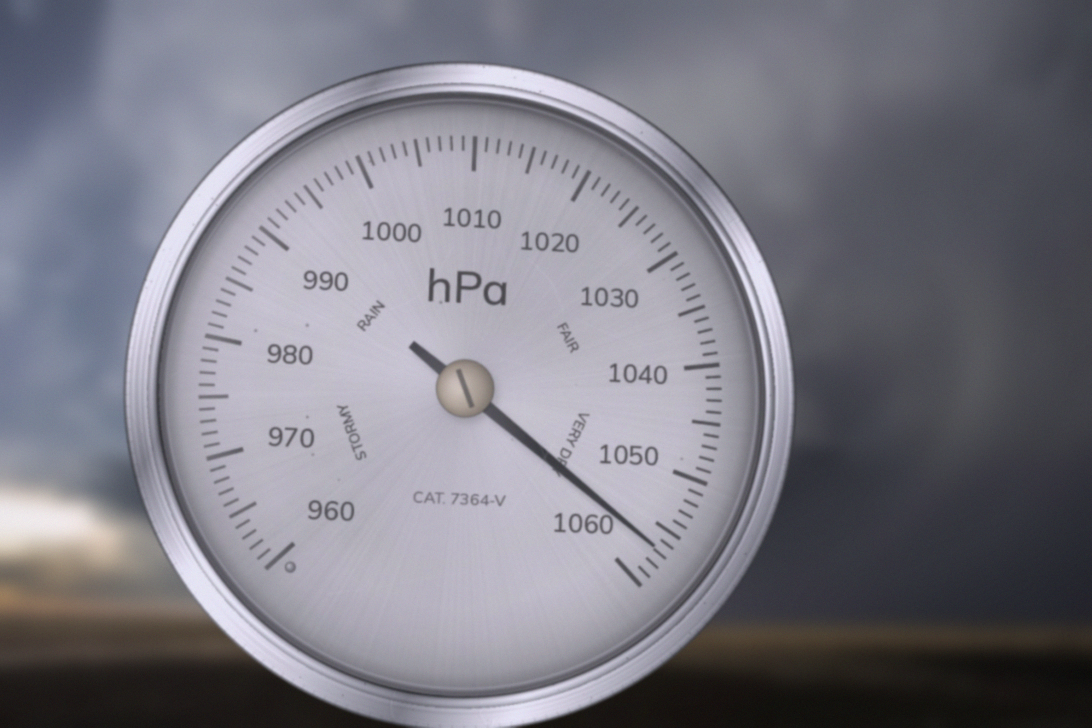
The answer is 1057 hPa
